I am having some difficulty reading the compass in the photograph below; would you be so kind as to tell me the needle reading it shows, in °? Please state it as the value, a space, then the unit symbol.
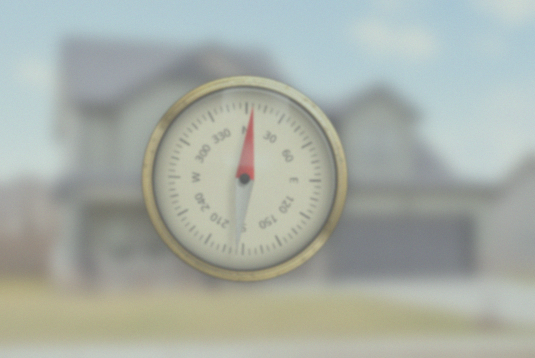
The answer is 5 °
